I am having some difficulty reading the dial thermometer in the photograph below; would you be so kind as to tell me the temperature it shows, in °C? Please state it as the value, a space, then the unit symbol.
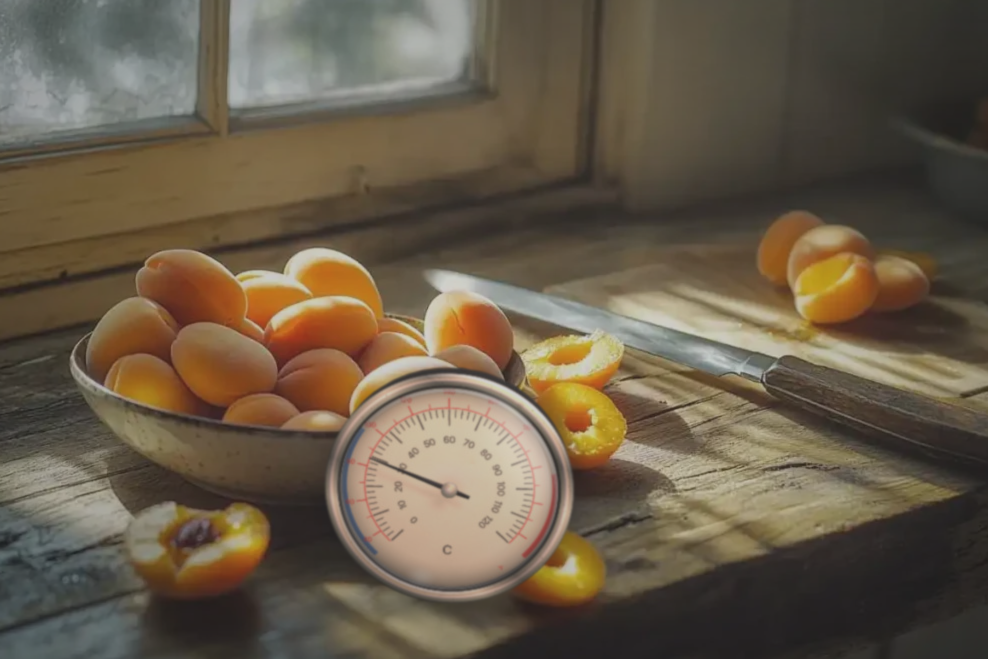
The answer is 30 °C
